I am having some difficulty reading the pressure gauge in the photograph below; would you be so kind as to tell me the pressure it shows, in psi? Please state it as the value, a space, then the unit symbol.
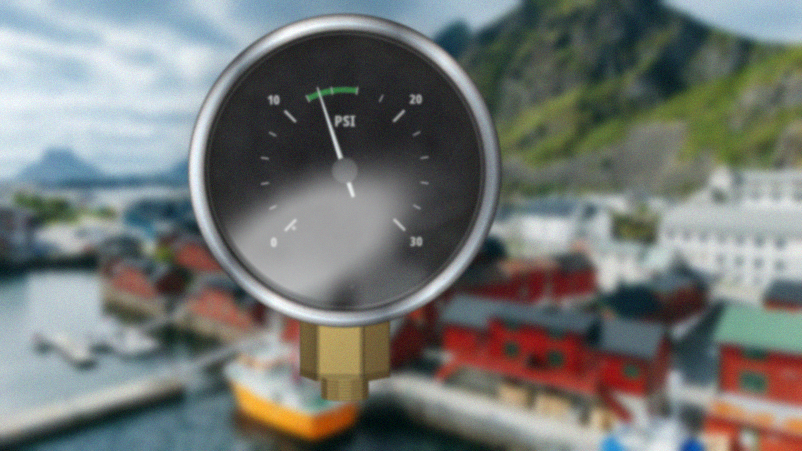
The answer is 13 psi
